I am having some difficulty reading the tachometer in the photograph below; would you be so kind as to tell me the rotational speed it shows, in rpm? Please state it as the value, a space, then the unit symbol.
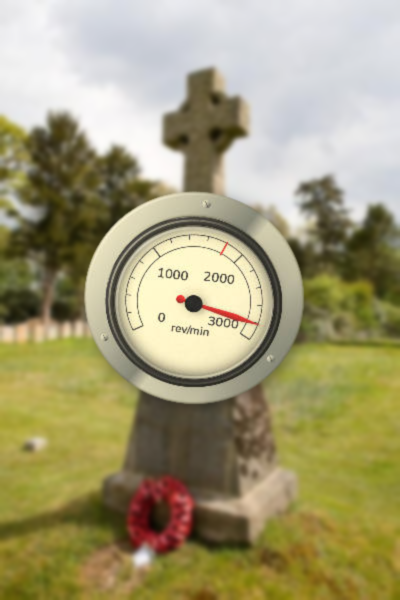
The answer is 2800 rpm
